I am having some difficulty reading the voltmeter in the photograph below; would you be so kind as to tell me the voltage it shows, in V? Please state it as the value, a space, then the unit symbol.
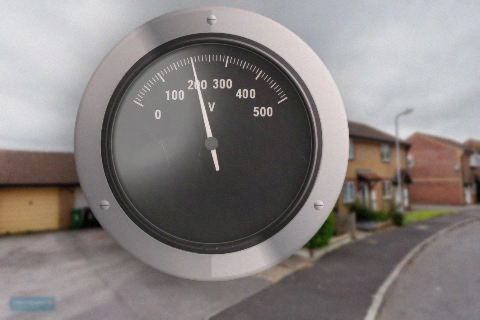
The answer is 200 V
